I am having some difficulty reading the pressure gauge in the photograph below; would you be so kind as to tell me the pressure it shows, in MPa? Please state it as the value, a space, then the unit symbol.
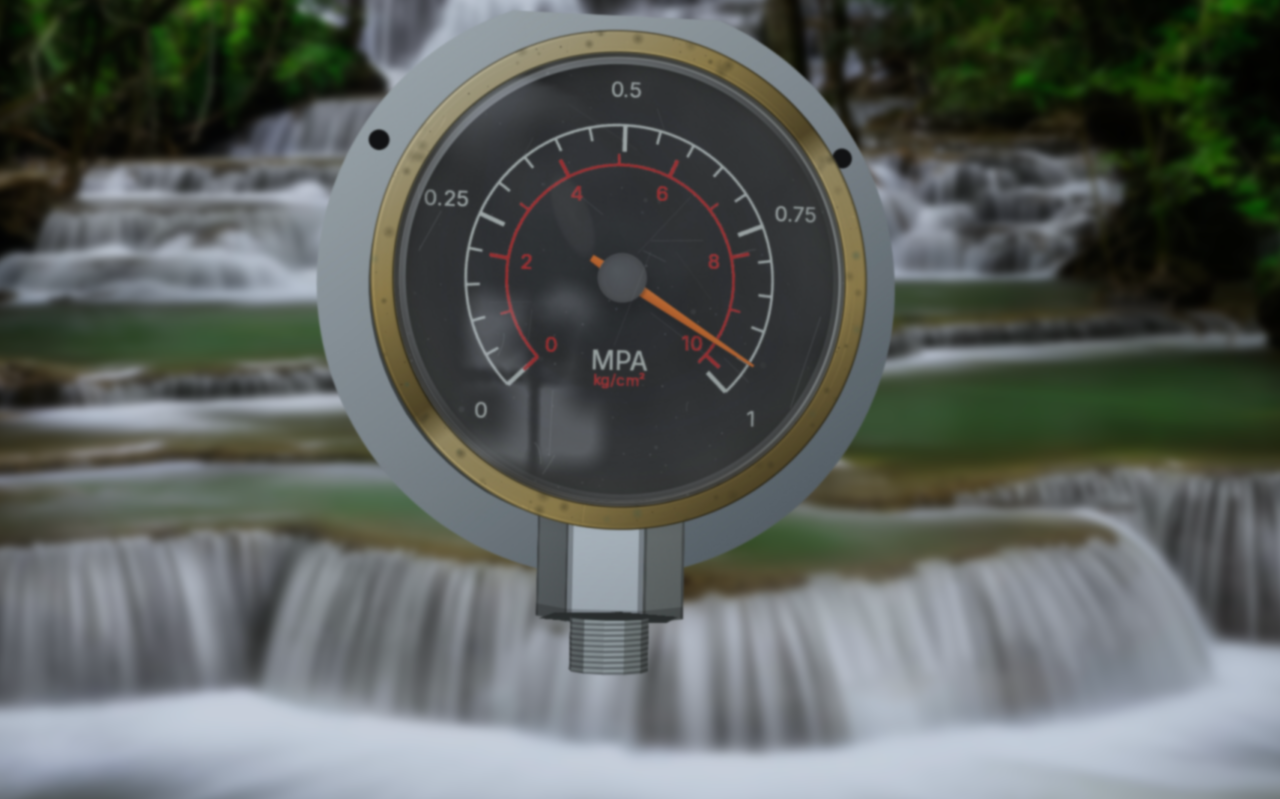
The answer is 0.95 MPa
